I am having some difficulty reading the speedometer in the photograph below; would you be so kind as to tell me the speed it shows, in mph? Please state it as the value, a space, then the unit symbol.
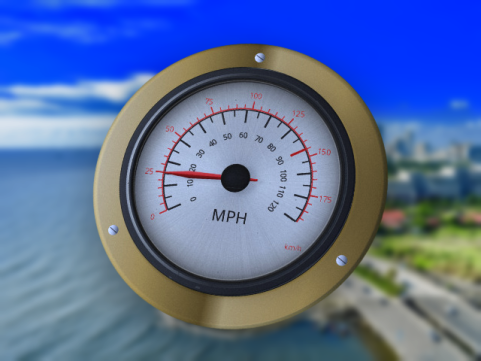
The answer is 15 mph
